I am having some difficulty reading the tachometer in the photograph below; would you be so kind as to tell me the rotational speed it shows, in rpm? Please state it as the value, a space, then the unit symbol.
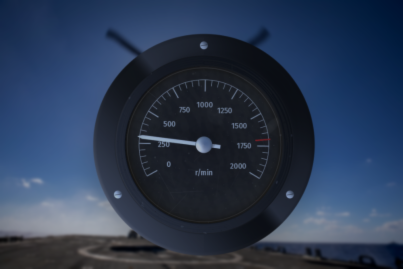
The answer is 300 rpm
